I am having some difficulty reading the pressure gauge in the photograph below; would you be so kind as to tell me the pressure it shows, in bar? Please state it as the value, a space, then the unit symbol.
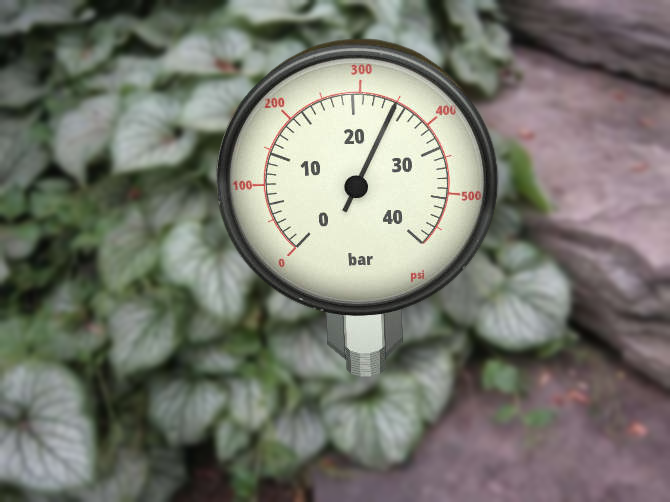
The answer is 24 bar
